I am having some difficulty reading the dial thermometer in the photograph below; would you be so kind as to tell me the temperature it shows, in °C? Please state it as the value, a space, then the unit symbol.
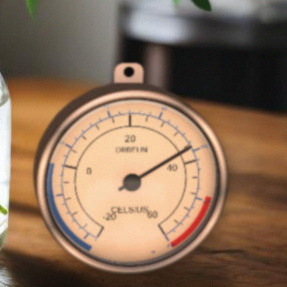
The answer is 36 °C
